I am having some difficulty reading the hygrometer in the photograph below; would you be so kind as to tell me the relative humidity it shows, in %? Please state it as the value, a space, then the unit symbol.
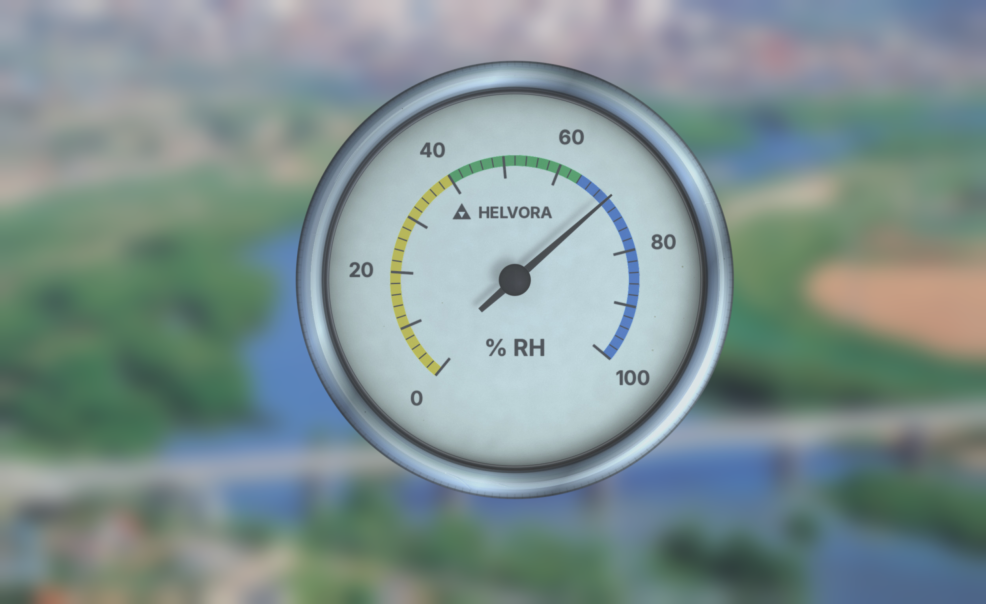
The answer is 70 %
